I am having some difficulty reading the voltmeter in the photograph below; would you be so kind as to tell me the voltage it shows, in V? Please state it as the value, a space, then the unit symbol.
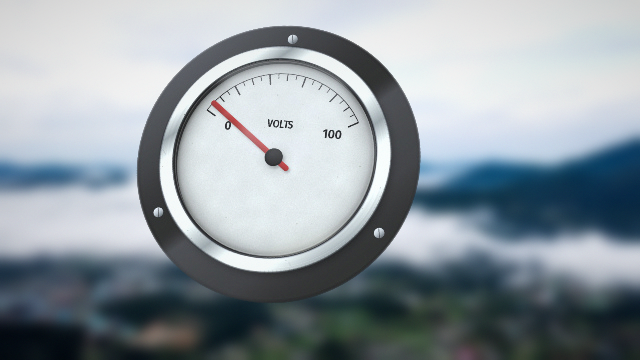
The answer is 5 V
